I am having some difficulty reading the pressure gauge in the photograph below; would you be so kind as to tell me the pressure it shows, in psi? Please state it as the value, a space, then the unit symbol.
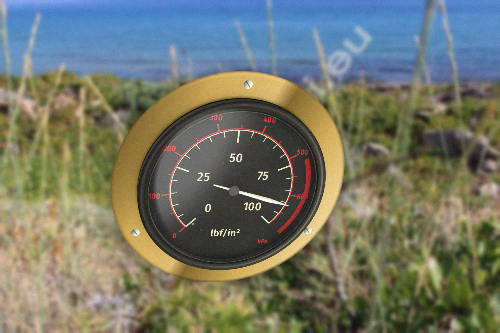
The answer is 90 psi
